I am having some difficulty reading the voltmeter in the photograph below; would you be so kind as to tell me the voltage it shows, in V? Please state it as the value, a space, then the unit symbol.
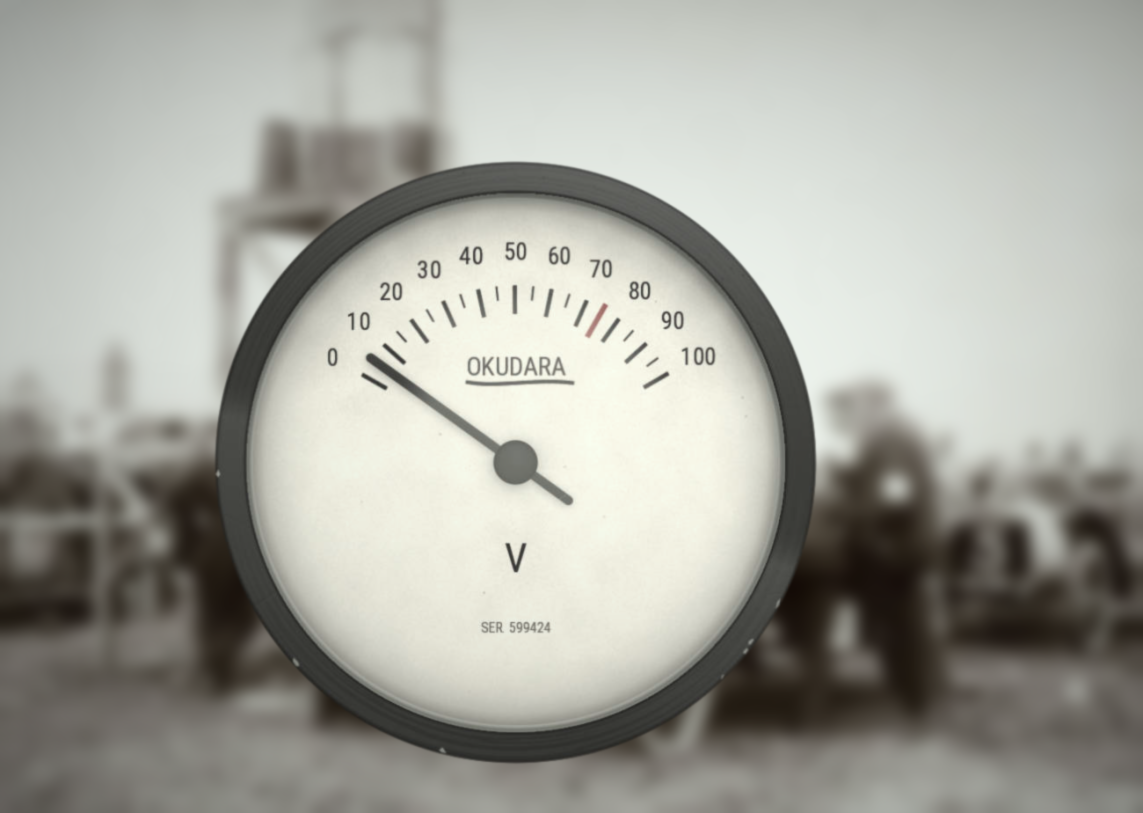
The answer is 5 V
